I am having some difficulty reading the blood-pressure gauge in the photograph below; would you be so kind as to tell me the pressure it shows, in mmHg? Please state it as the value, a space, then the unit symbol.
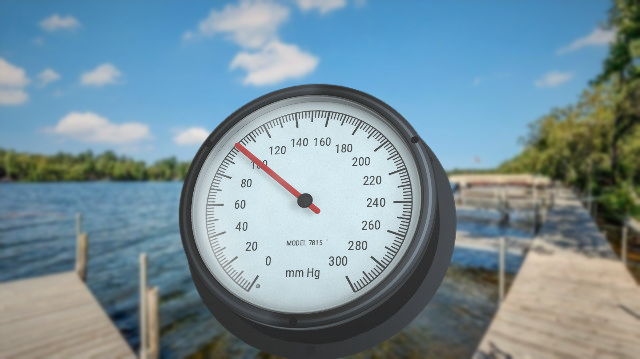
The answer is 100 mmHg
